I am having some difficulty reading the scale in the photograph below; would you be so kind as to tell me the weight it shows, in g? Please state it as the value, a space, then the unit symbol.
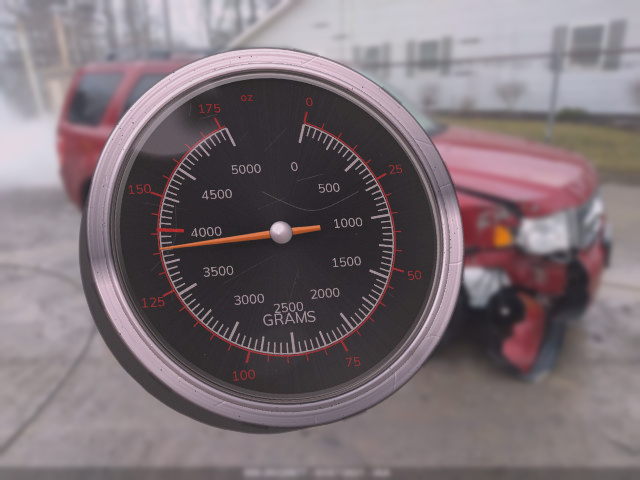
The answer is 3850 g
